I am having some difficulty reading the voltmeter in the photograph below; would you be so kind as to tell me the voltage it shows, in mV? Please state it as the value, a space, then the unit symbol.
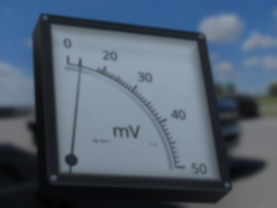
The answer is 10 mV
